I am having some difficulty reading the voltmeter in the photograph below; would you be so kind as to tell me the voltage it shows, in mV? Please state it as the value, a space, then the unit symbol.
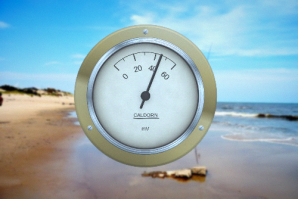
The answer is 45 mV
